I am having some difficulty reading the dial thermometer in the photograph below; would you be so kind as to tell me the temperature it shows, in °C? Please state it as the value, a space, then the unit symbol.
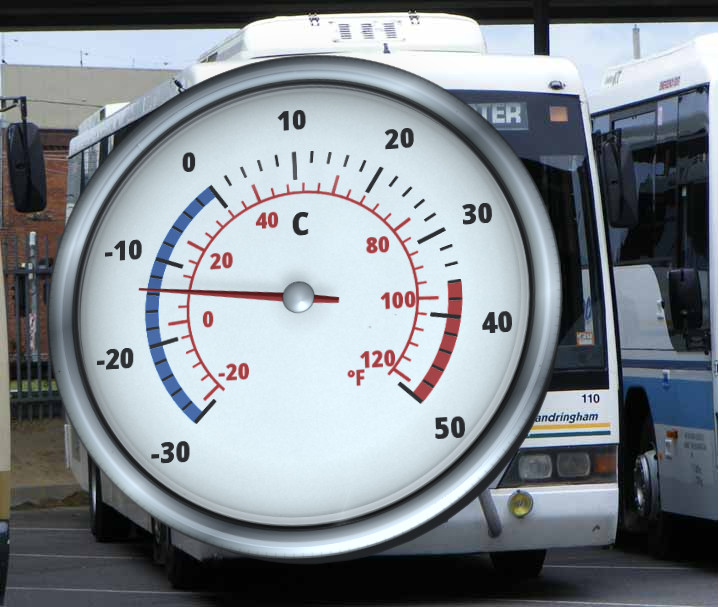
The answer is -14 °C
